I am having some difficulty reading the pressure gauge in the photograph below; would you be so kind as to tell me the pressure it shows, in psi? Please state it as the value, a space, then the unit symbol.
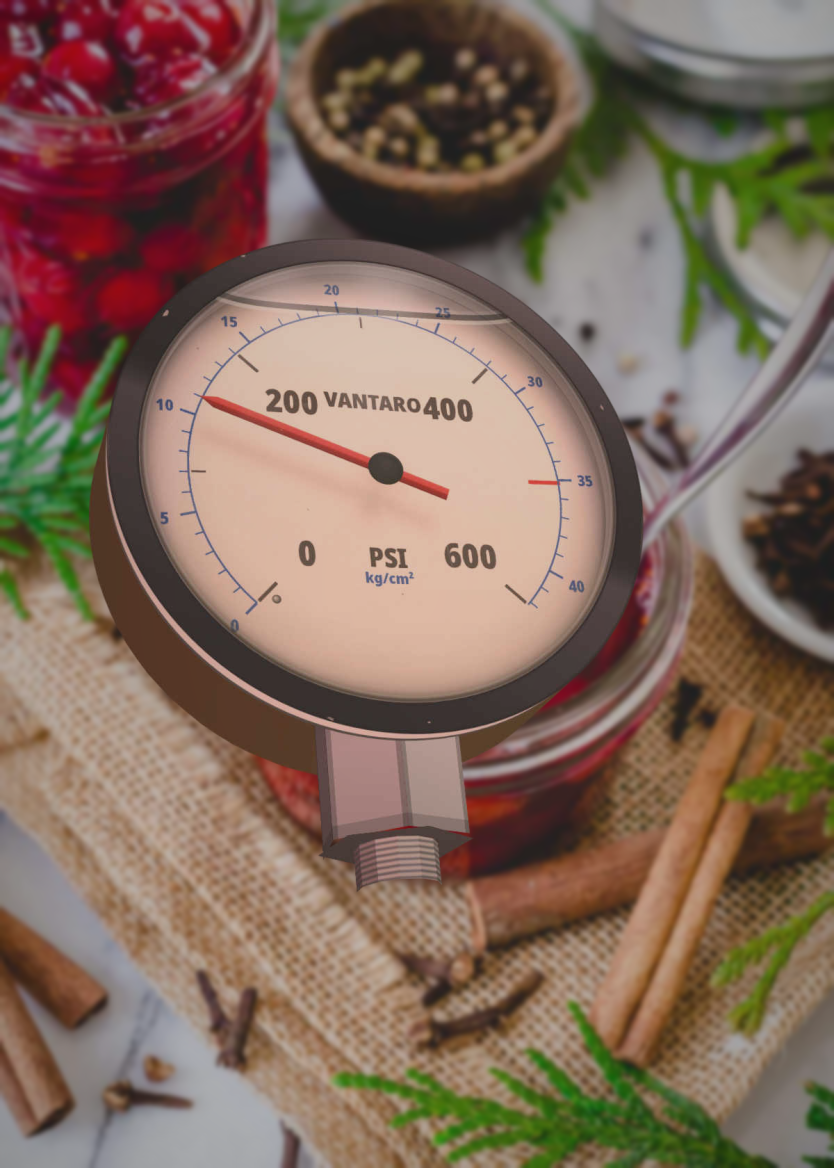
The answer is 150 psi
